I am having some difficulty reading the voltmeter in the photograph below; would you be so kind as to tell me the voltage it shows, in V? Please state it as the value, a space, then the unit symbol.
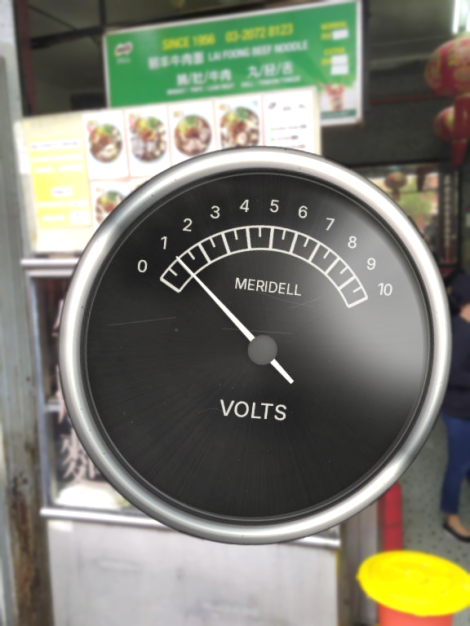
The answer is 1 V
